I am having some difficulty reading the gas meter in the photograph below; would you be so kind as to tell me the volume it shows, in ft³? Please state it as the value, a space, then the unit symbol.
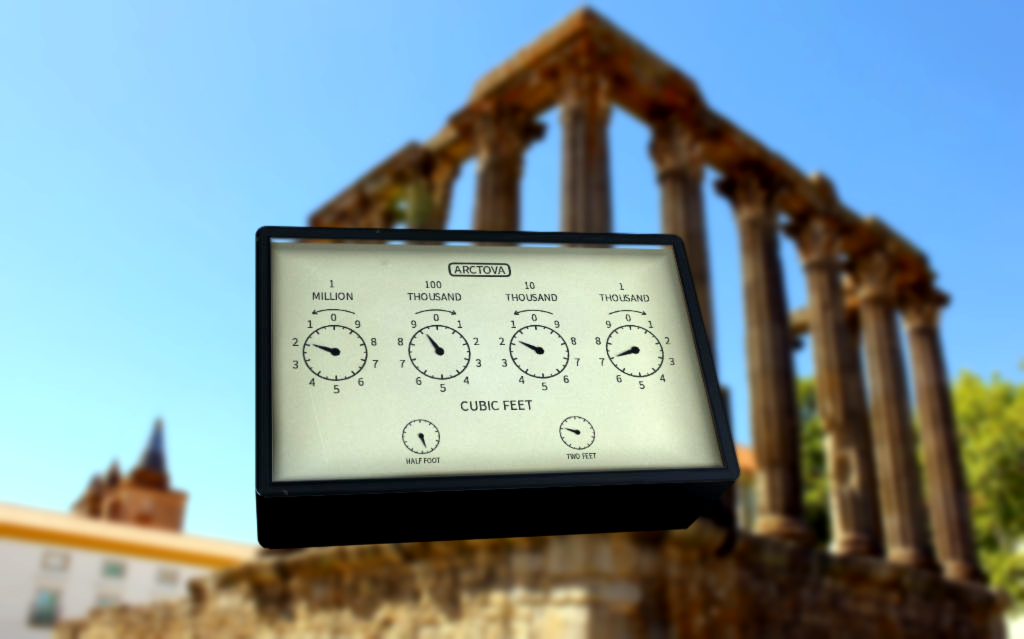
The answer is 191700 ft³
